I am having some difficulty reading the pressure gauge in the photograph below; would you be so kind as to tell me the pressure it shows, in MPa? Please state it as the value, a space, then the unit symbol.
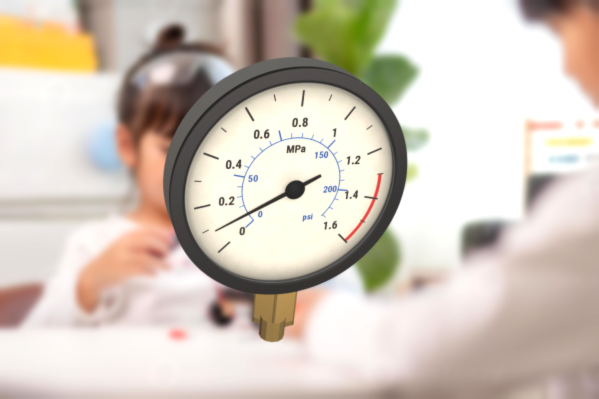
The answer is 0.1 MPa
